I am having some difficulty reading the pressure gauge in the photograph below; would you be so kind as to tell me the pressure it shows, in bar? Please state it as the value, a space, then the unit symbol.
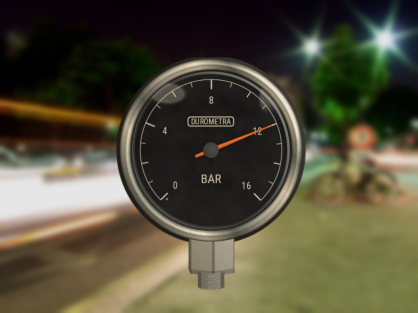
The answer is 12 bar
